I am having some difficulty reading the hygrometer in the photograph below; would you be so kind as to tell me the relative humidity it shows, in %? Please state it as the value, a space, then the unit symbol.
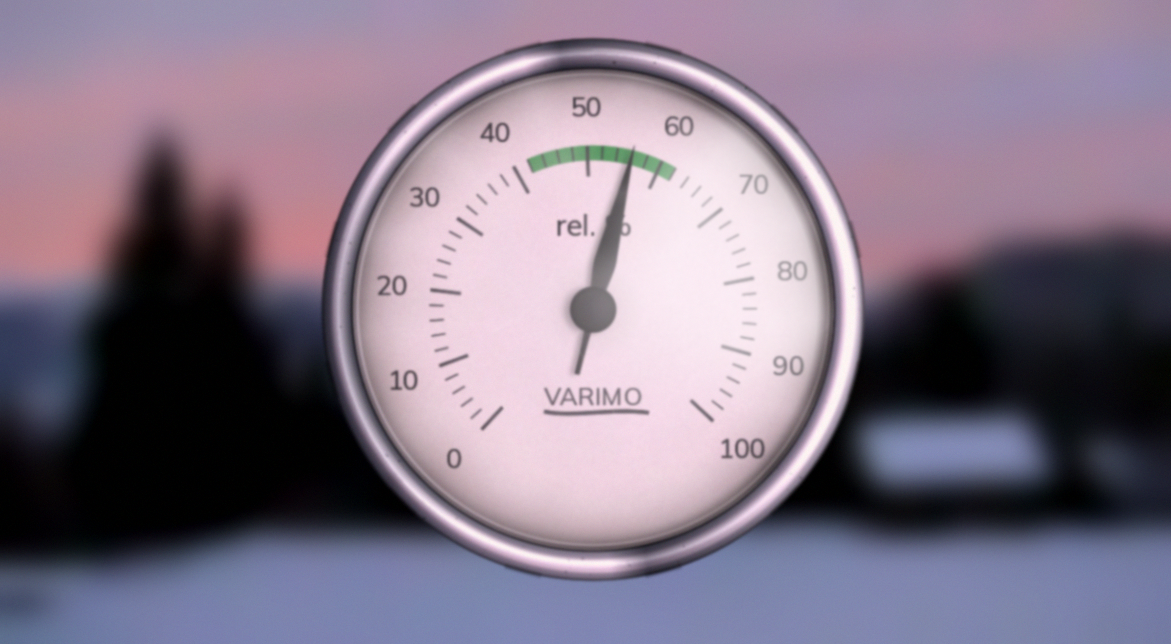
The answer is 56 %
